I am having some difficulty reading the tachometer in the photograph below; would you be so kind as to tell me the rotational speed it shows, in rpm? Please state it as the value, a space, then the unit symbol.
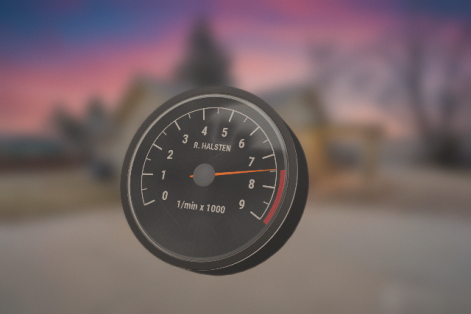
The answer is 7500 rpm
